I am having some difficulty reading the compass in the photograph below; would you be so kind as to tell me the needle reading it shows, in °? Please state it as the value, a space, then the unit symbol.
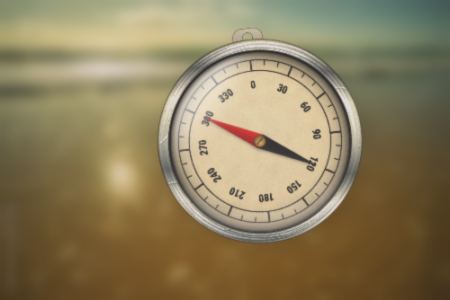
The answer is 300 °
